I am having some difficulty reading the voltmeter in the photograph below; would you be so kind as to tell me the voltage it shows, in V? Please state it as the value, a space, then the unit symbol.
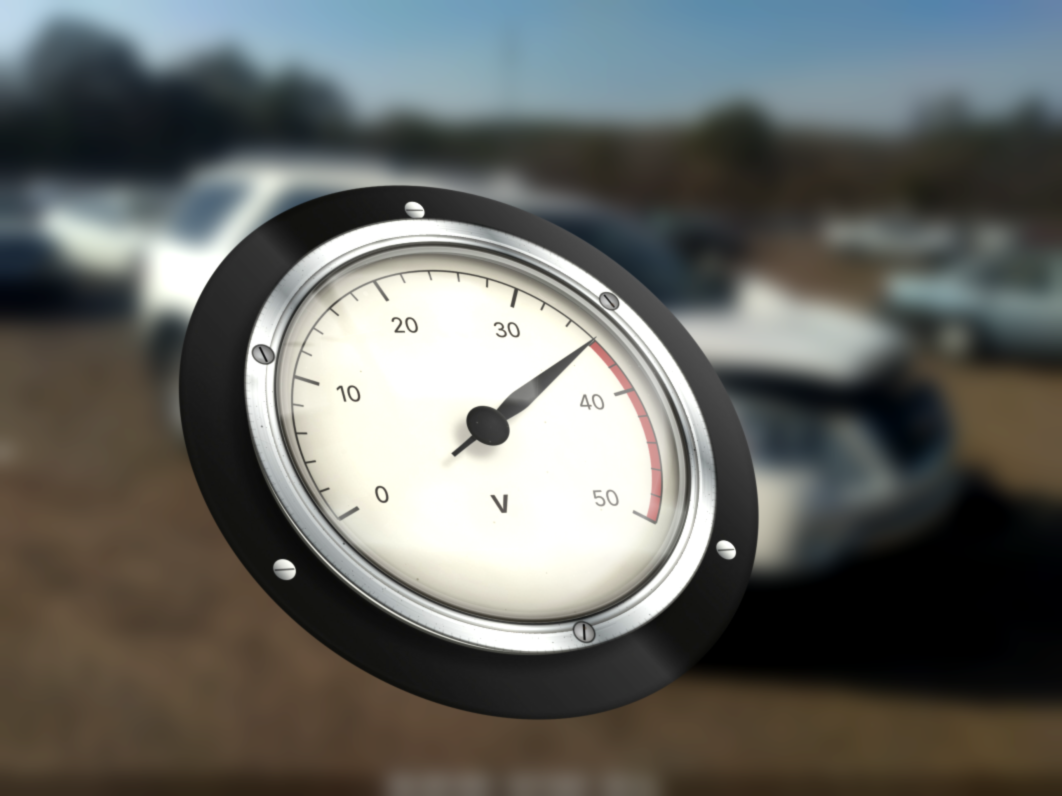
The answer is 36 V
